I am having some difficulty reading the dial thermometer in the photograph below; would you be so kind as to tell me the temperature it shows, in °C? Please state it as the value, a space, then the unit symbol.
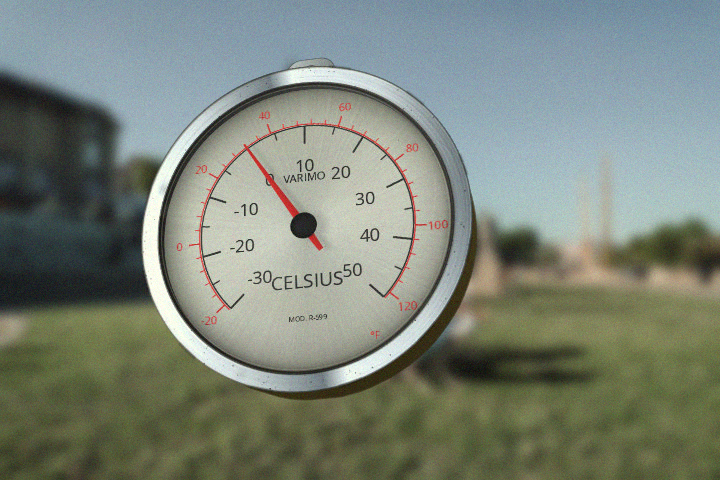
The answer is 0 °C
